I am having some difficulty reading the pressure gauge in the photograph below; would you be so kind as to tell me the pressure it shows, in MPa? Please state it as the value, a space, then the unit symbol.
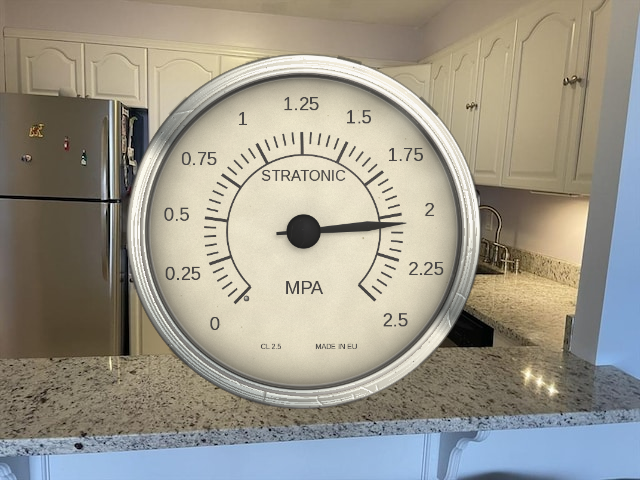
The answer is 2.05 MPa
